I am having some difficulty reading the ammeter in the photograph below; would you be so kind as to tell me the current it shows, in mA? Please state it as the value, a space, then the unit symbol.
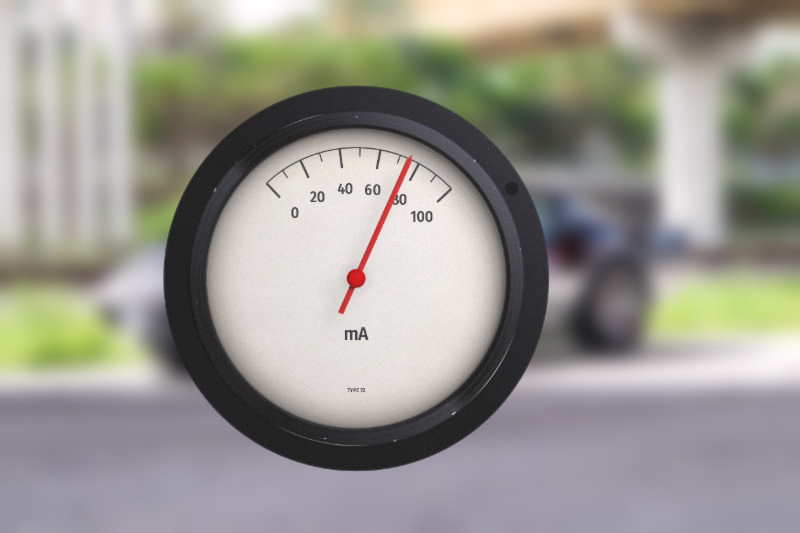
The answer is 75 mA
